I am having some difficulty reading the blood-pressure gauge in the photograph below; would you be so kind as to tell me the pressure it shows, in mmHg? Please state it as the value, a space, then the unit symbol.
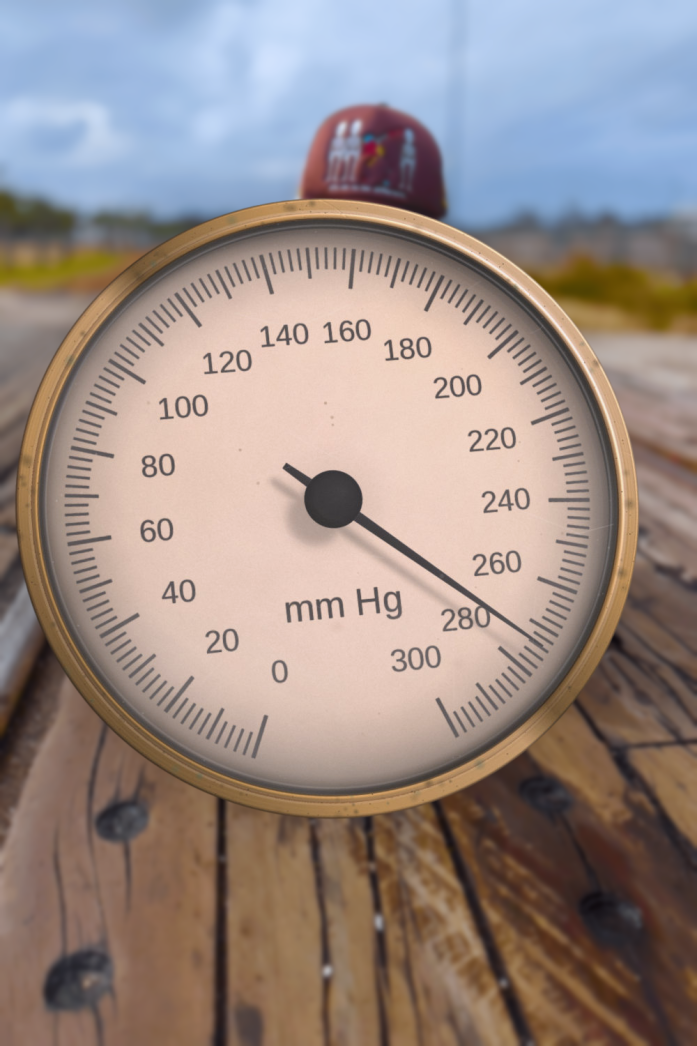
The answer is 274 mmHg
